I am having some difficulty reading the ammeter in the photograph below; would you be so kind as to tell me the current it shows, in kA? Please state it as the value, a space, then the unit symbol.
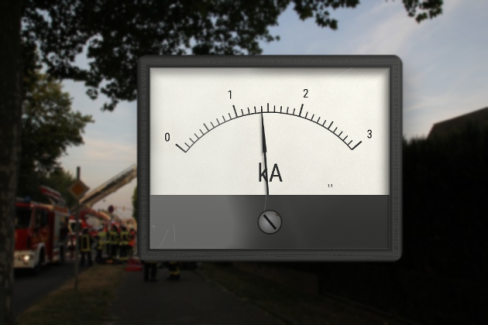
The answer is 1.4 kA
